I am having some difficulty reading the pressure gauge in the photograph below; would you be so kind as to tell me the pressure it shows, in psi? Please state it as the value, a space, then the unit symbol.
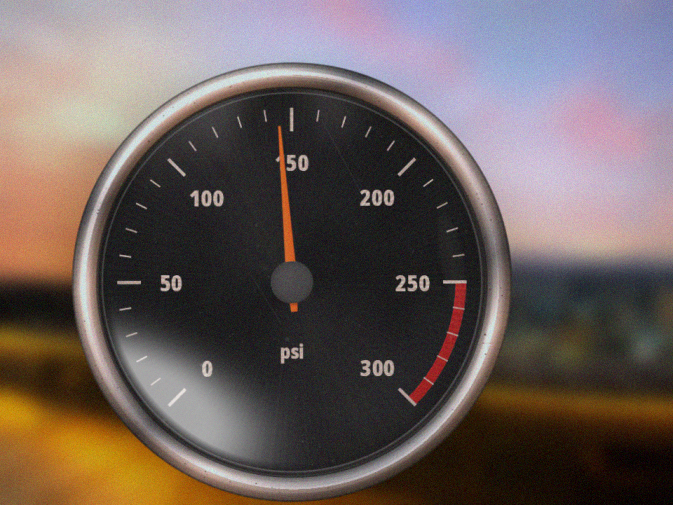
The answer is 145 psi
